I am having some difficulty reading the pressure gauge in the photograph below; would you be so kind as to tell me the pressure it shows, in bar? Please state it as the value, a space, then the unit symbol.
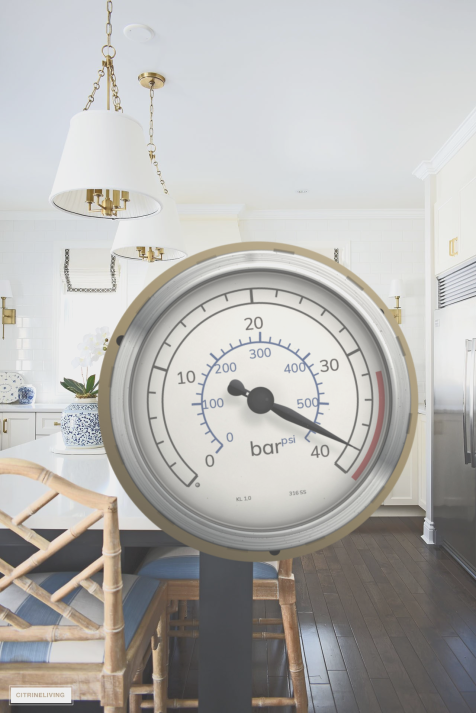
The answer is 38 bar
